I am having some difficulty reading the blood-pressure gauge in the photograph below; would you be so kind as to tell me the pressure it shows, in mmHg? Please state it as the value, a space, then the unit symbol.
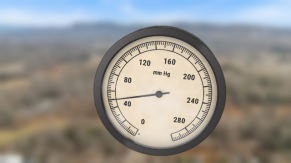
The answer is 50 mmHg
